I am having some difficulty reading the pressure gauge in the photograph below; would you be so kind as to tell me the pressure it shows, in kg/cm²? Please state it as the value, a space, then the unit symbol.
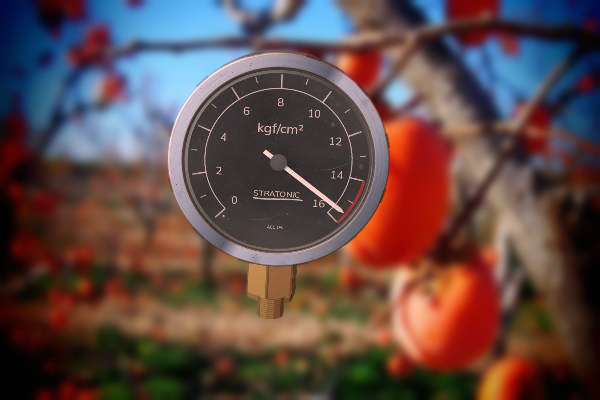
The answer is 15.5 kg/cm²
